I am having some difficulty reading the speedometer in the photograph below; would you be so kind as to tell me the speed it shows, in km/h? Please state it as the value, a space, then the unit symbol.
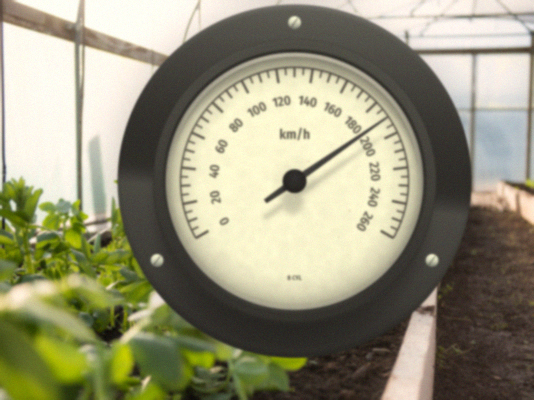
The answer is 190 km/h
